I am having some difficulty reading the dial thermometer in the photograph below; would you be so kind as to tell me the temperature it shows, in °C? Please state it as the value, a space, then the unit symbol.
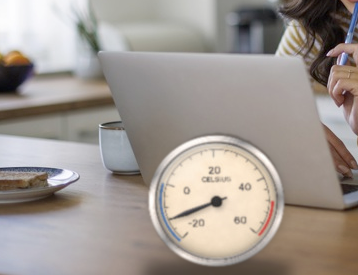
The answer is -12 °C
